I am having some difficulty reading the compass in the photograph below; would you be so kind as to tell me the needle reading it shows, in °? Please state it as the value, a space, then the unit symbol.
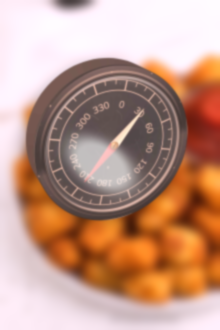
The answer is 210 °
